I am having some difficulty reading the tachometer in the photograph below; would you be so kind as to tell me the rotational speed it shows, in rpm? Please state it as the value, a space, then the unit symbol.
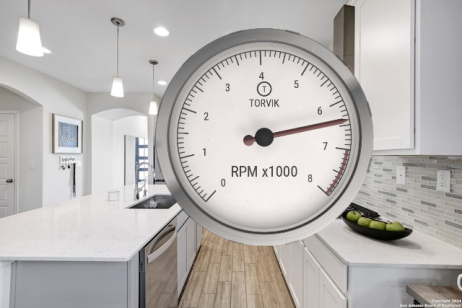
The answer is 6400 rpm
